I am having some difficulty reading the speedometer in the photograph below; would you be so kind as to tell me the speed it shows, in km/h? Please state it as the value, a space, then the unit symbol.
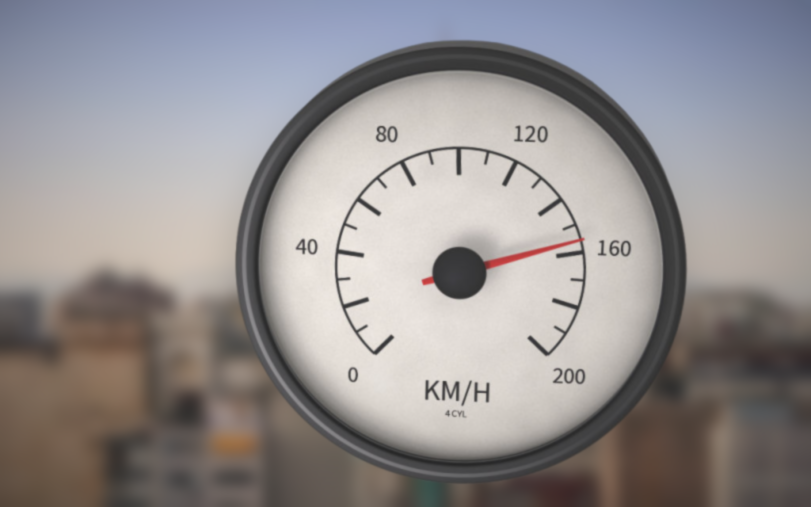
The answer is 155 km/h
